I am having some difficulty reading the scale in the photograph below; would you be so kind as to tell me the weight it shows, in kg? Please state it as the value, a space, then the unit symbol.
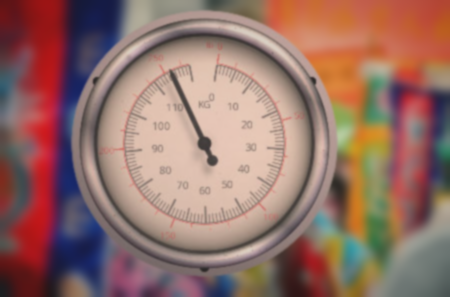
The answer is 115 kg
